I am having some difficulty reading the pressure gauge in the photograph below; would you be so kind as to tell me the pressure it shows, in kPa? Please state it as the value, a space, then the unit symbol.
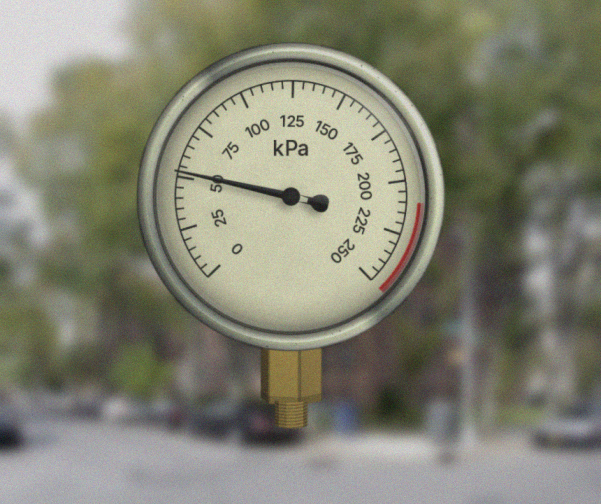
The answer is 52.5 kPa
